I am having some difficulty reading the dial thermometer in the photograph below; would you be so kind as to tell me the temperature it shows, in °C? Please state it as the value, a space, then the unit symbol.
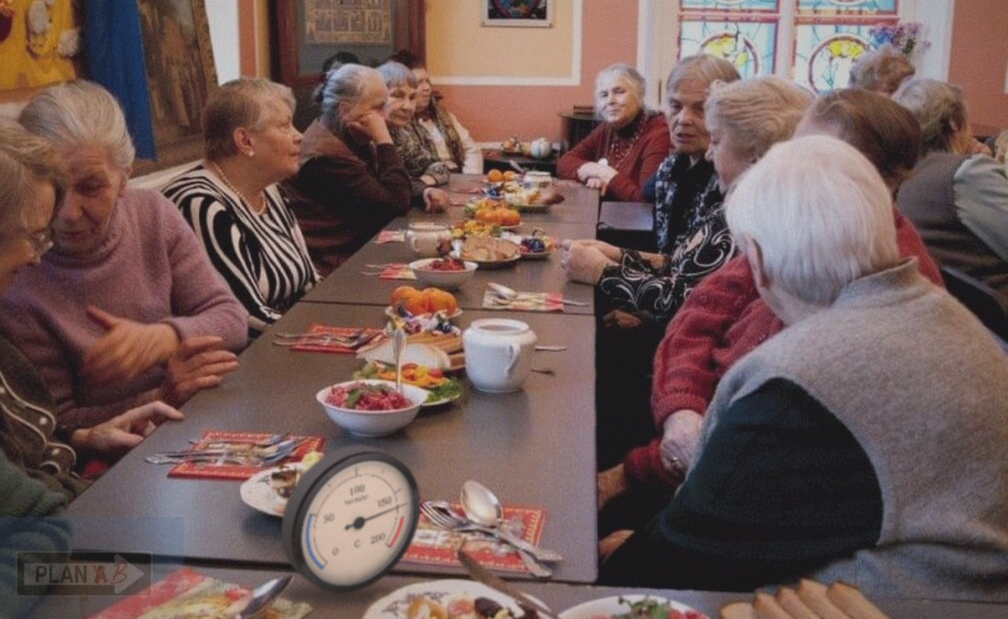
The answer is 162.5 °C
